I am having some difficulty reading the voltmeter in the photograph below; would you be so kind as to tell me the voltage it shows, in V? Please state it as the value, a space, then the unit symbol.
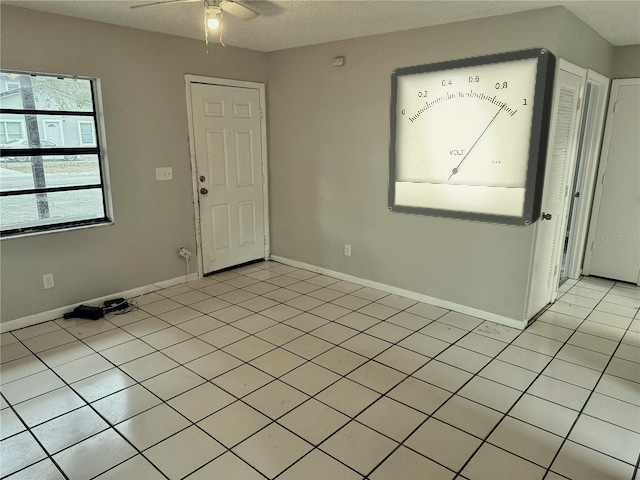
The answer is 0.9 V
